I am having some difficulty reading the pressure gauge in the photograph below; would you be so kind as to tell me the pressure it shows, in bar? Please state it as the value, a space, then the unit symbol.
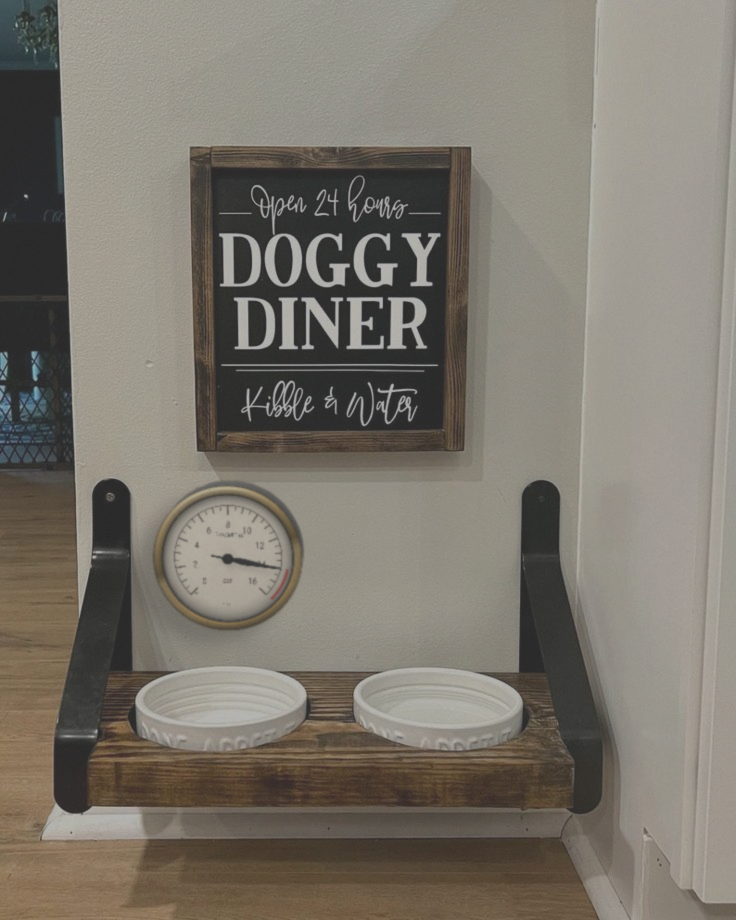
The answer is 14 bar
